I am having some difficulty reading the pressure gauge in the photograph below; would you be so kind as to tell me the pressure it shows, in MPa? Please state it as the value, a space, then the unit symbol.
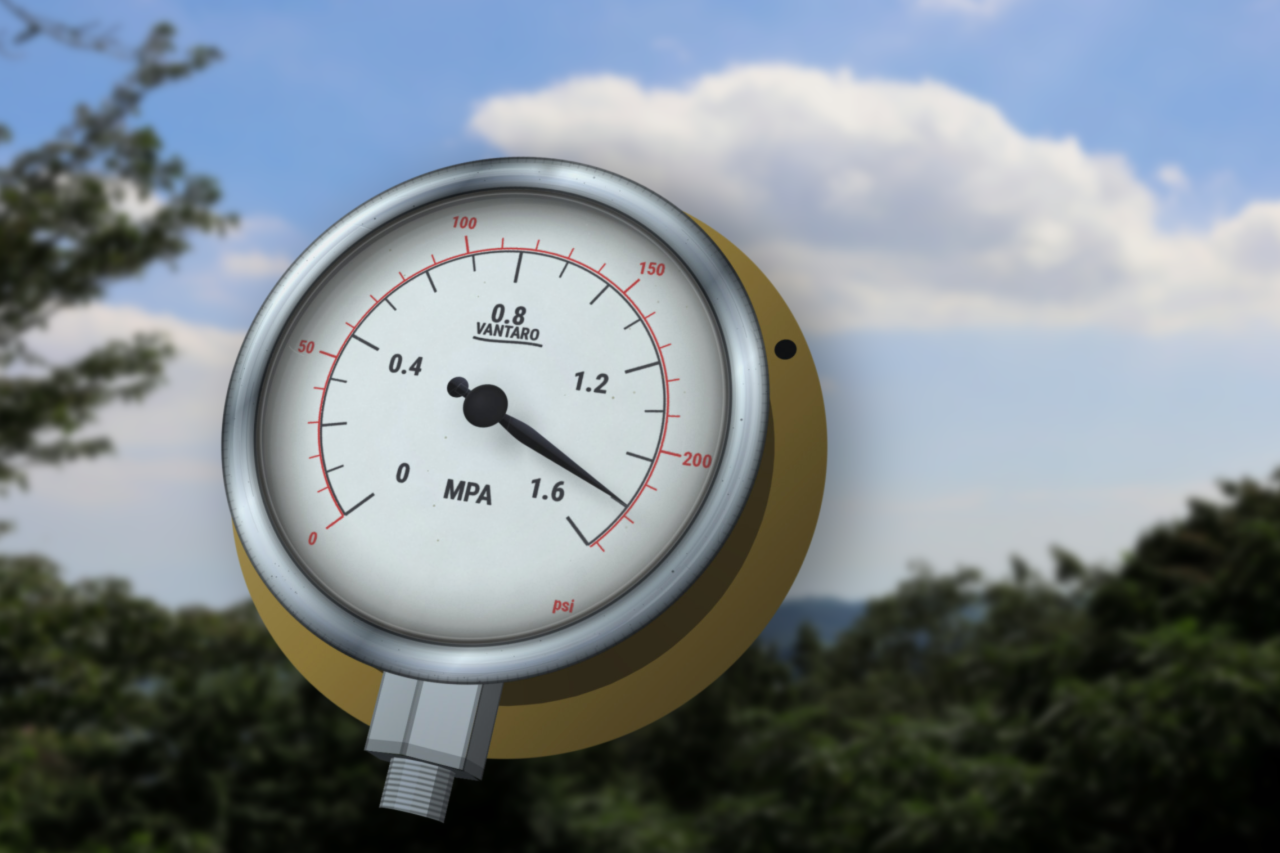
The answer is 1.5 MPa
